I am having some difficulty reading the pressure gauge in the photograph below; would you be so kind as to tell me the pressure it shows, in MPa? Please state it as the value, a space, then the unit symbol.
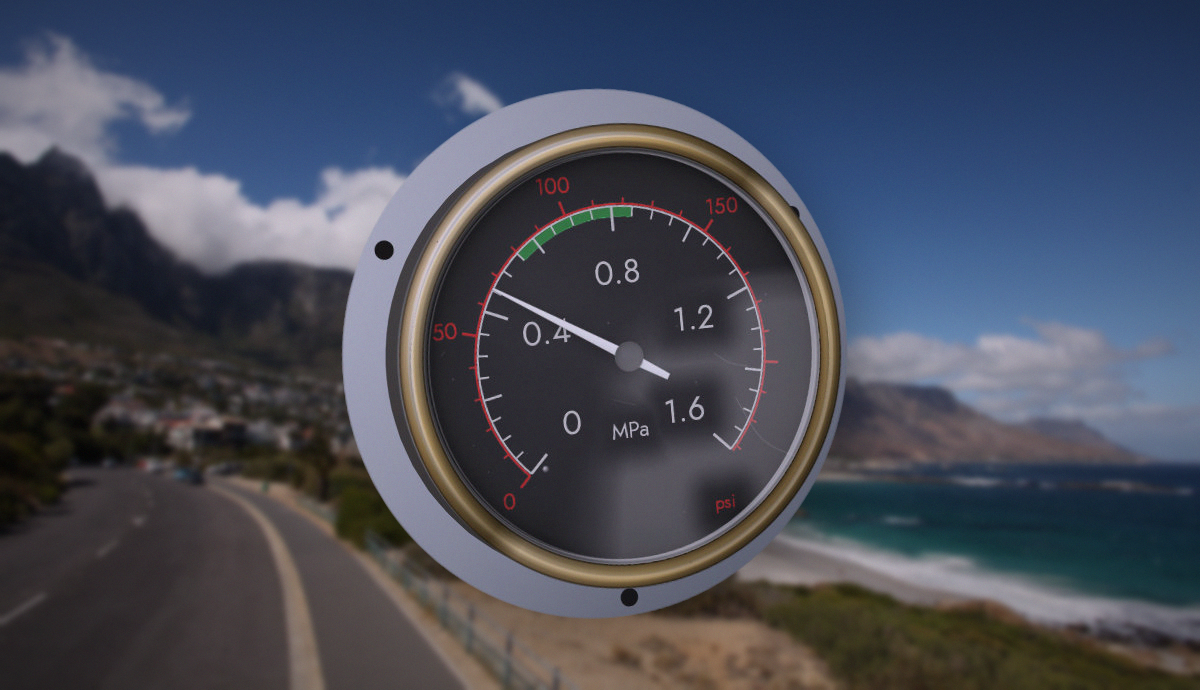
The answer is 0.45 MPa
